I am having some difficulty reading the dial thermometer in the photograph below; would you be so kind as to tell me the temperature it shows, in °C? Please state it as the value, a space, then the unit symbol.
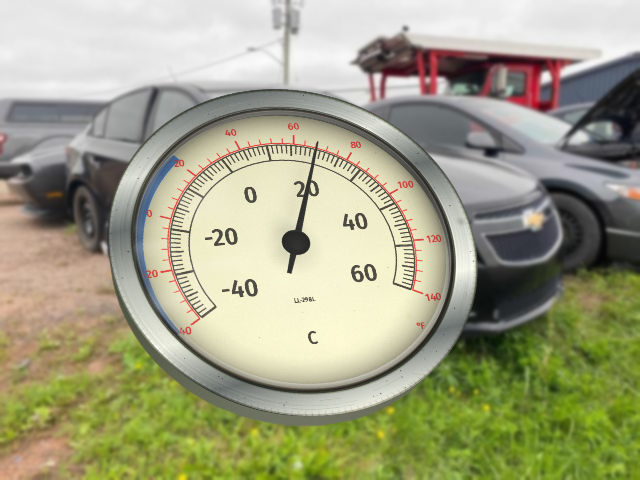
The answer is 20 °C
